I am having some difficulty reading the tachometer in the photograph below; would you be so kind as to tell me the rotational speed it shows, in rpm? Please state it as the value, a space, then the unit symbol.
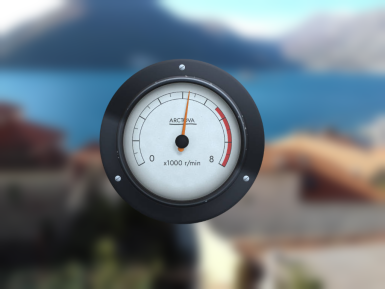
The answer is 4250 rpm
